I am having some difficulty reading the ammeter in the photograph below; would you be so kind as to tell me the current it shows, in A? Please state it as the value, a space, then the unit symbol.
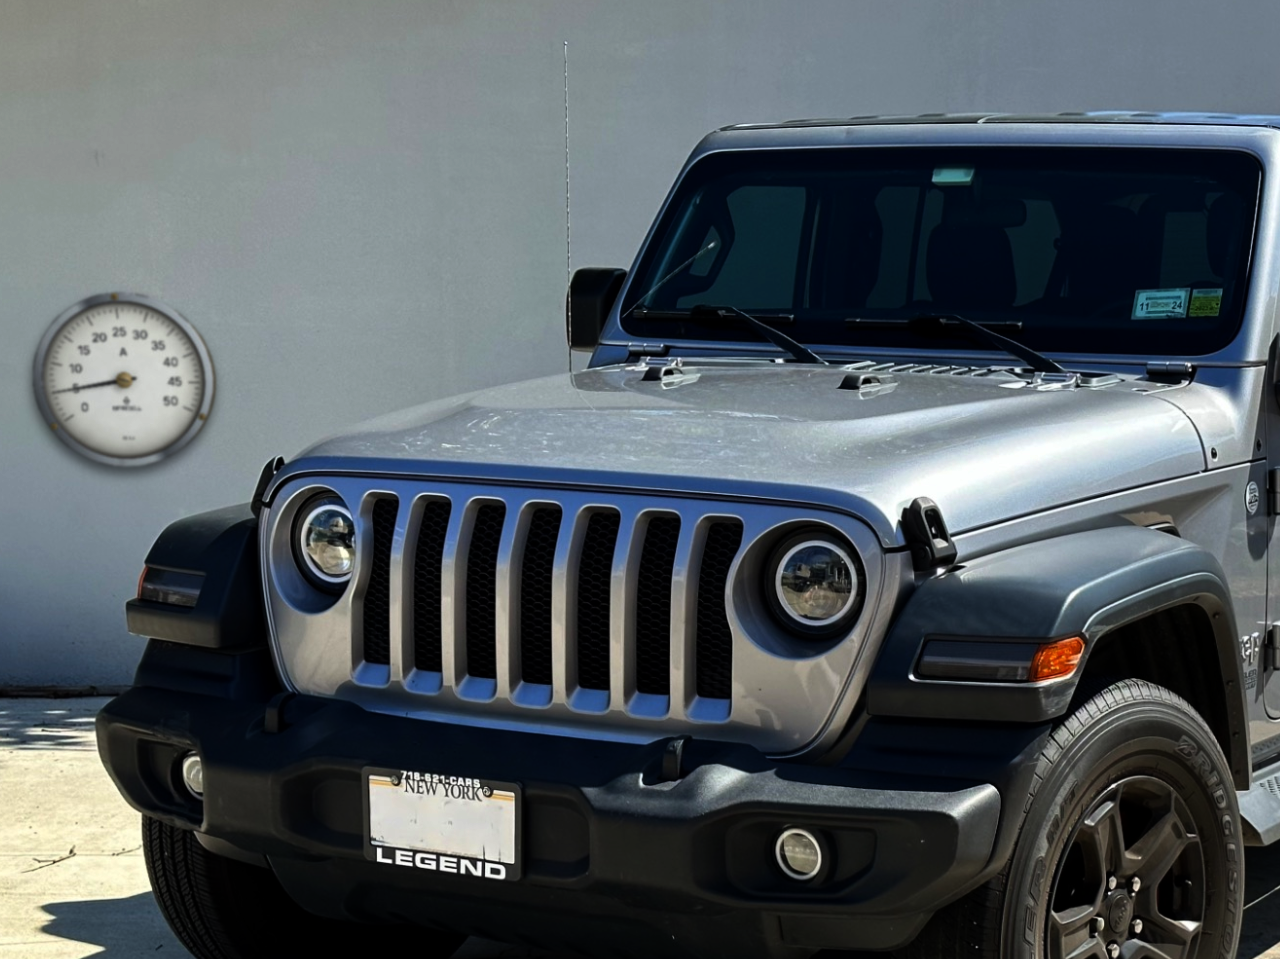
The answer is 5 A
